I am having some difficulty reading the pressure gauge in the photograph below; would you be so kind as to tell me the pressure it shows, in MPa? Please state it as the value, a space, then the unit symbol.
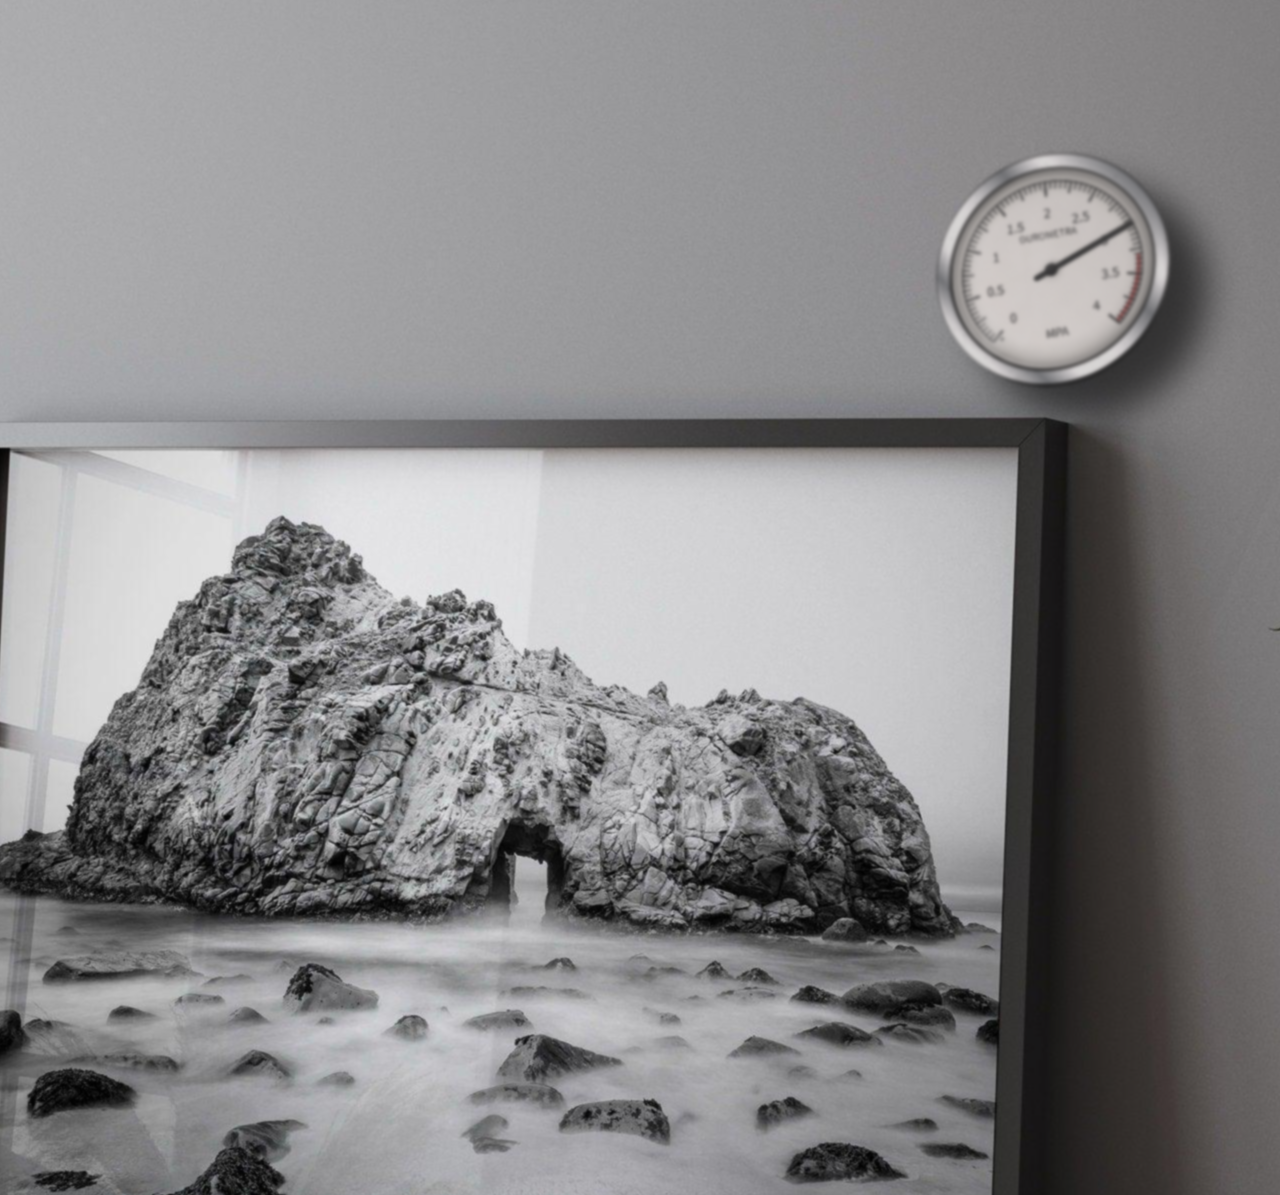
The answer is 3 MPa
